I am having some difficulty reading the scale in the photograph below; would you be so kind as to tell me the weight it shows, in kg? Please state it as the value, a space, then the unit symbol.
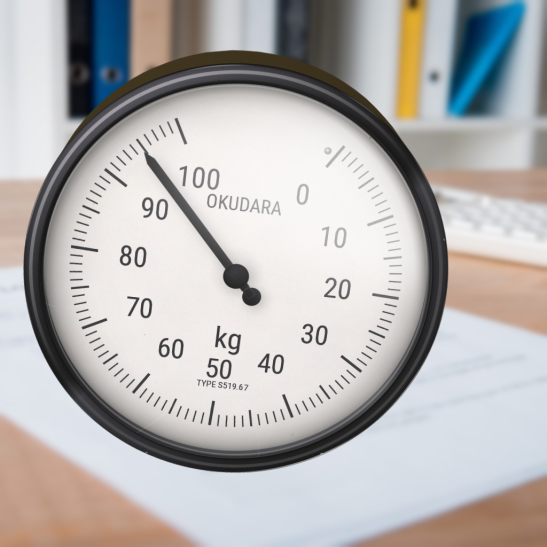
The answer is 95 kg
